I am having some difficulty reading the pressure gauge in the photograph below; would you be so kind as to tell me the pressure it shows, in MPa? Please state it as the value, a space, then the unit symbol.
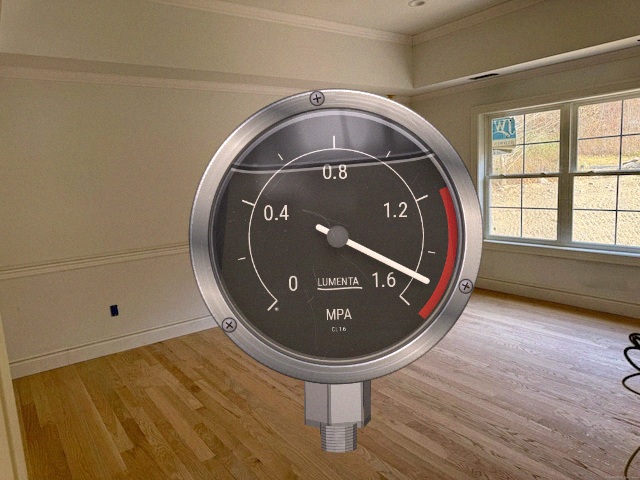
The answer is 1.5 MPa
